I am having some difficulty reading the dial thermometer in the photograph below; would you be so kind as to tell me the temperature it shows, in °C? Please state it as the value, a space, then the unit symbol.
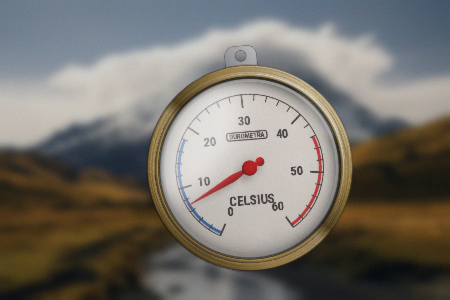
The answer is 7 °C
